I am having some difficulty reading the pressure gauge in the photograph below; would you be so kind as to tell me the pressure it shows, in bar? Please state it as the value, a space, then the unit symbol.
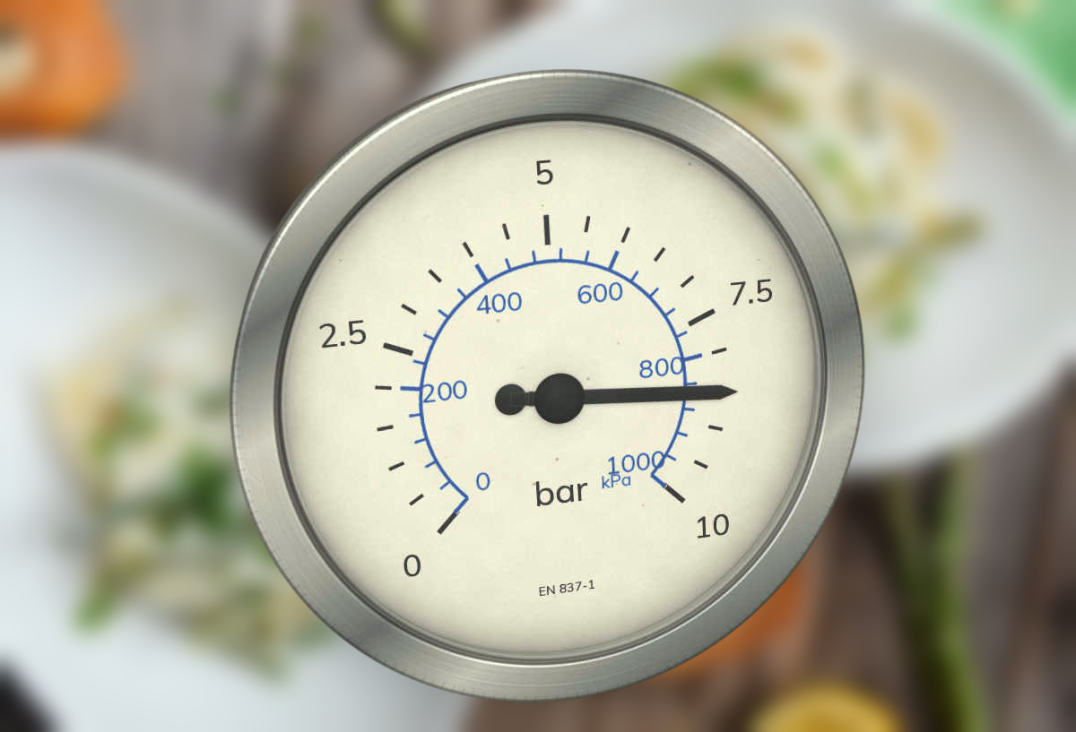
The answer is 8.5 bar
